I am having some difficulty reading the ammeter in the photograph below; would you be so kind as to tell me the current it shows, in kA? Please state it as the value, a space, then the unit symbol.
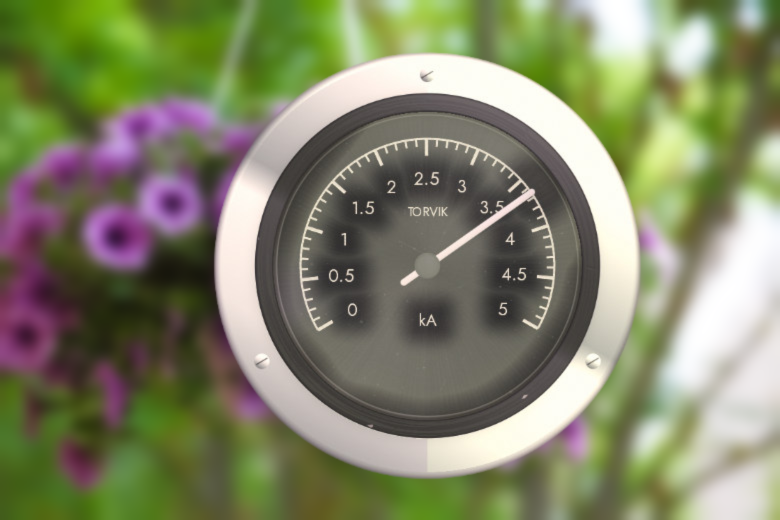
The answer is 3.65 kA
